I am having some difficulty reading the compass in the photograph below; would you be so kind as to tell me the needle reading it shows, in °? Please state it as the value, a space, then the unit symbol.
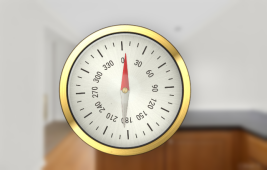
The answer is 5 °
